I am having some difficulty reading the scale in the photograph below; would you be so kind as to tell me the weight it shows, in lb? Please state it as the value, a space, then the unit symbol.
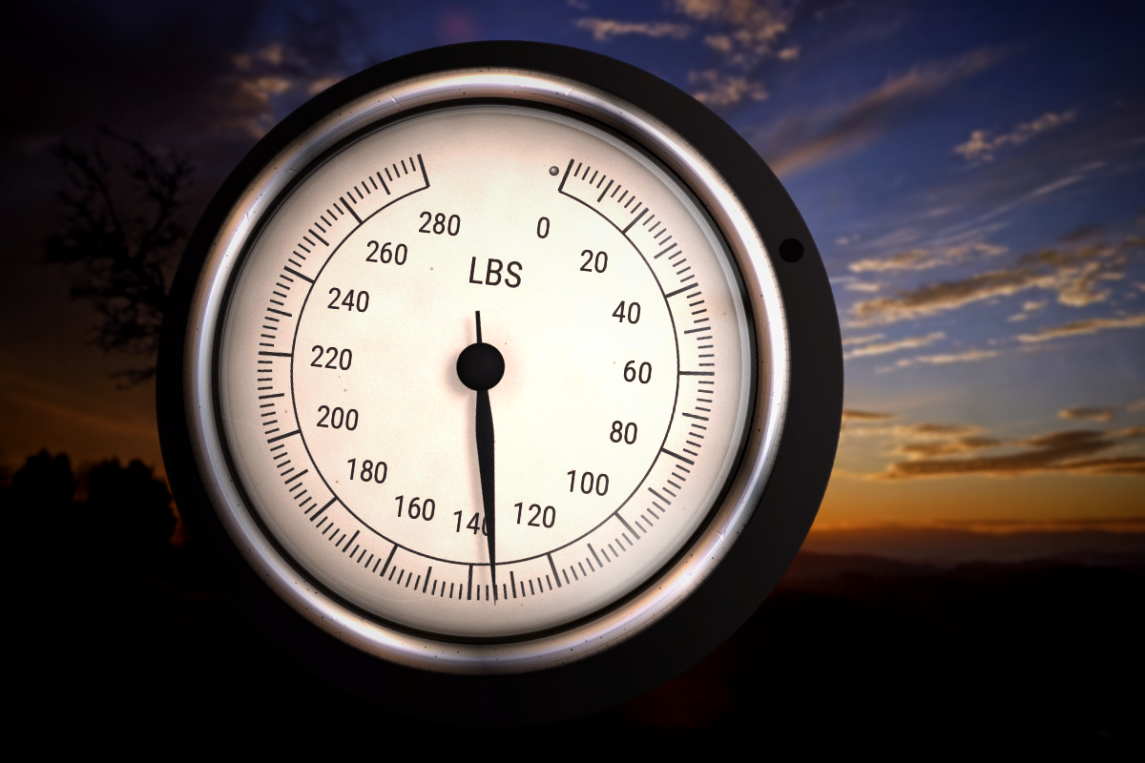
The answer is 134 lb
